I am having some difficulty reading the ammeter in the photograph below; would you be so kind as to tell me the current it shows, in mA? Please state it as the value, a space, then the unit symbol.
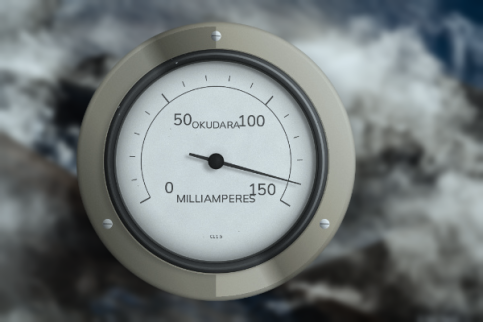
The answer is 140 mA
